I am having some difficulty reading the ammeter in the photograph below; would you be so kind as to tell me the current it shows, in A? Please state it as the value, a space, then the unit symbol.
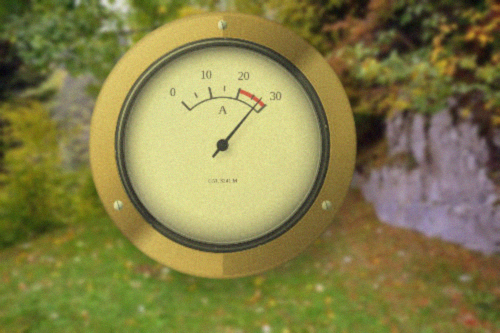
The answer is 27.5 A
